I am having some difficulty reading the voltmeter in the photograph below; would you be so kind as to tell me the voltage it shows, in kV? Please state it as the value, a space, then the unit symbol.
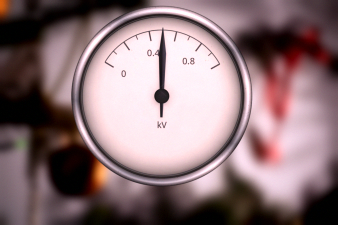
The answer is 0.5 kV
